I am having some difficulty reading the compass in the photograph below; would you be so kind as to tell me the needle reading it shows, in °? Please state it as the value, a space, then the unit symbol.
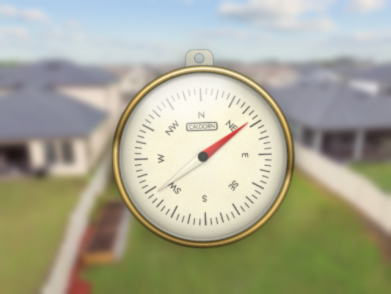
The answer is 55 °
